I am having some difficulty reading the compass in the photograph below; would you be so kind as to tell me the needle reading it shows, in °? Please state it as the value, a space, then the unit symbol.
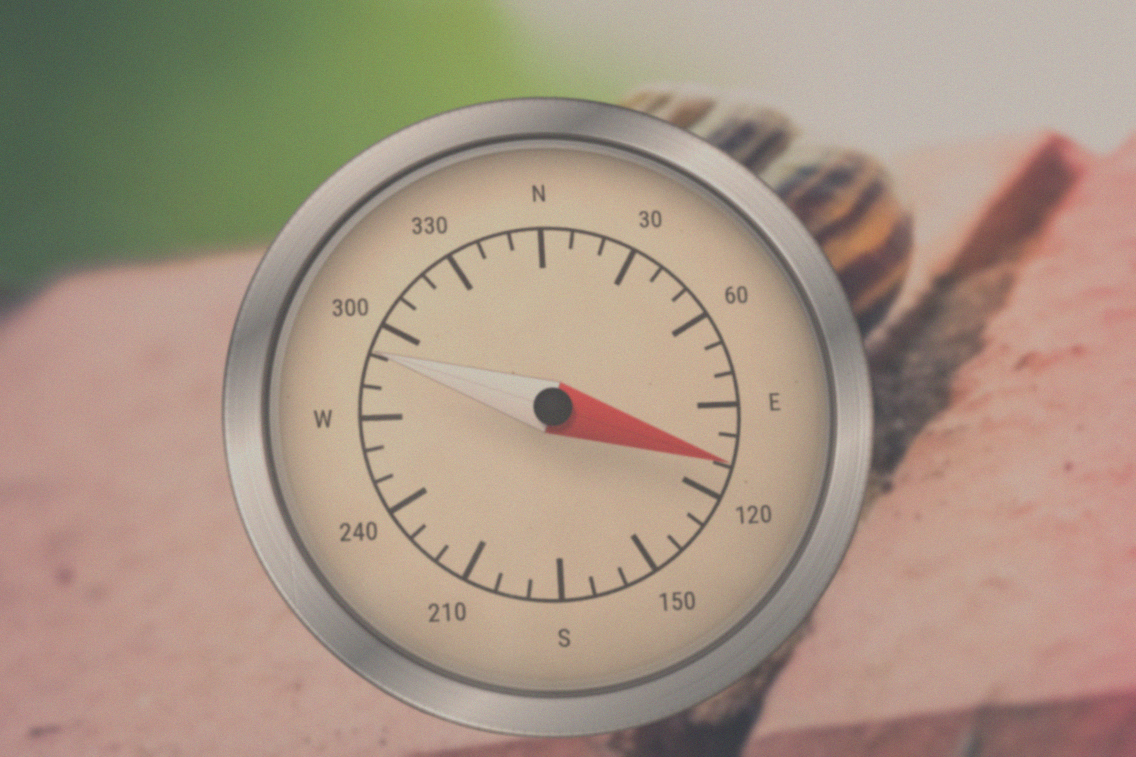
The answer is 110 °
